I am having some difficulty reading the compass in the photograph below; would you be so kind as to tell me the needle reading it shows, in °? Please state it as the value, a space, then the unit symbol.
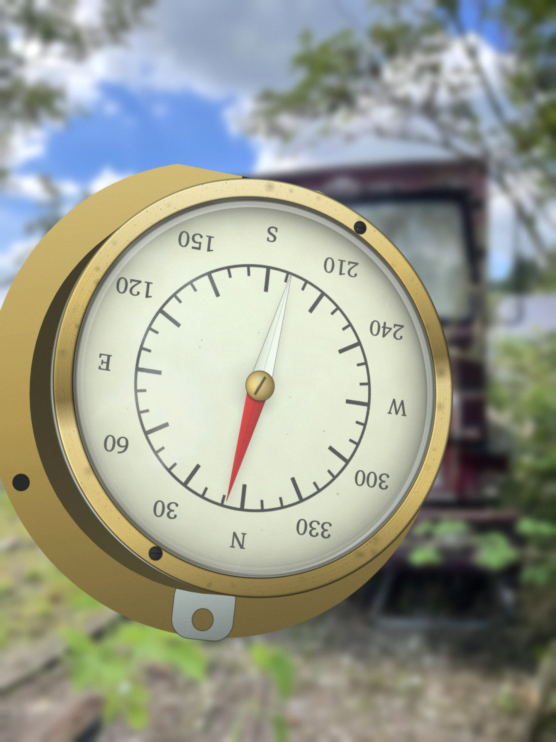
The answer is 10 °
